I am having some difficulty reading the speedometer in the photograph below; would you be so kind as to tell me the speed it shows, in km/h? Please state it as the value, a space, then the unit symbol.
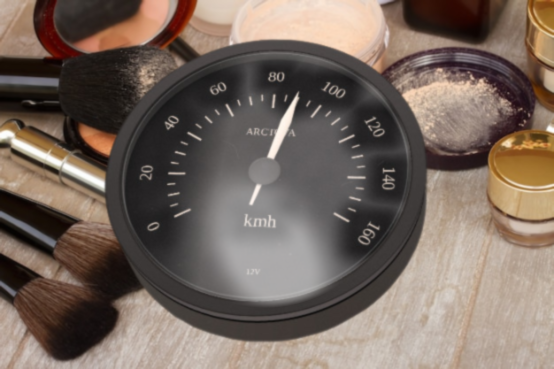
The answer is 90 km/h
